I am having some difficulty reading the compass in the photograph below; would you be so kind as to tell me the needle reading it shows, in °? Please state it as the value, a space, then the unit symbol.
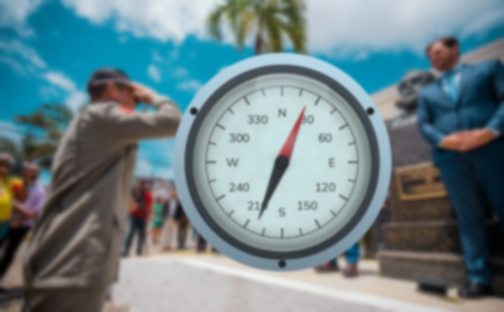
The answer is 22.5 °
